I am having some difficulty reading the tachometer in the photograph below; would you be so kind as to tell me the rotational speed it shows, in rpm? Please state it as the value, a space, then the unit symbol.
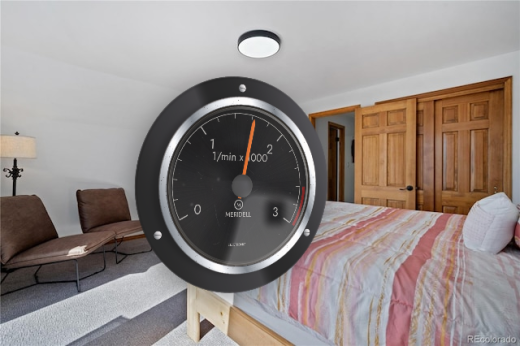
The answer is 1600 rpm
